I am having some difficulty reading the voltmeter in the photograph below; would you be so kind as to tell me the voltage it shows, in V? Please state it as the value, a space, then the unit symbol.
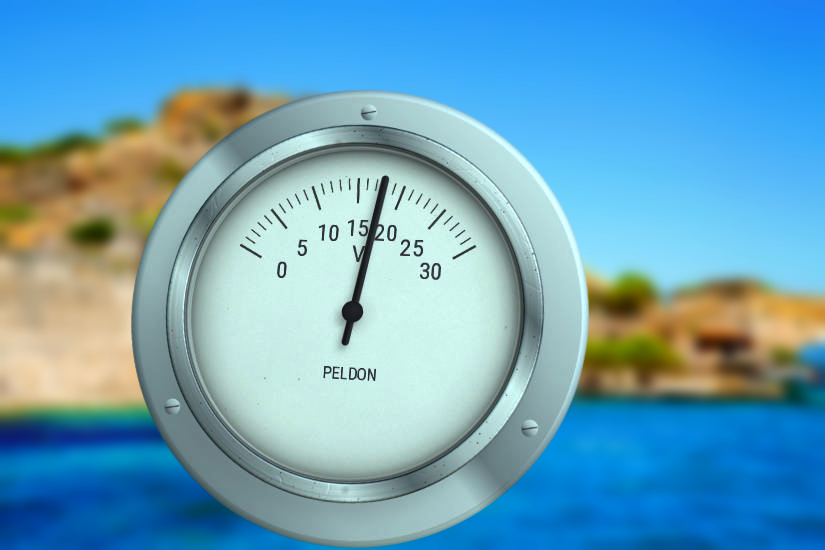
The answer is 18 V
